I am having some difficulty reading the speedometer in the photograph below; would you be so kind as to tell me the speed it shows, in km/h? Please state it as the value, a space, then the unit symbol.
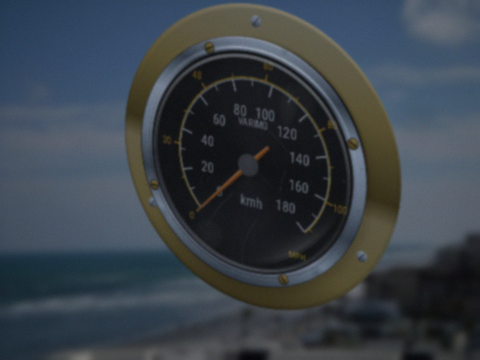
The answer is 0 km/h
